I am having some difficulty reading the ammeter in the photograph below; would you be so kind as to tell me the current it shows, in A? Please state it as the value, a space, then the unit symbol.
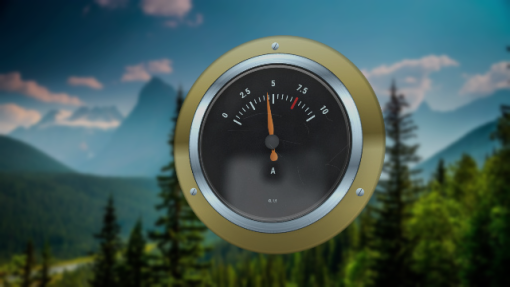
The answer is 4.5 A
